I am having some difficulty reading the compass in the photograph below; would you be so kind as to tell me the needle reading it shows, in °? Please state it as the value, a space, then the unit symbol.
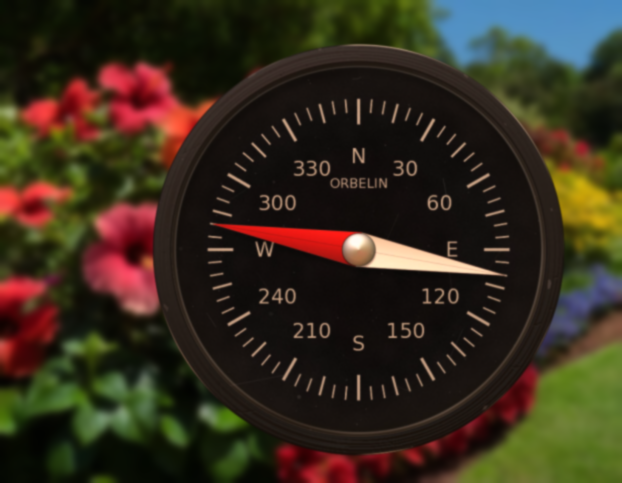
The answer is 280 °
